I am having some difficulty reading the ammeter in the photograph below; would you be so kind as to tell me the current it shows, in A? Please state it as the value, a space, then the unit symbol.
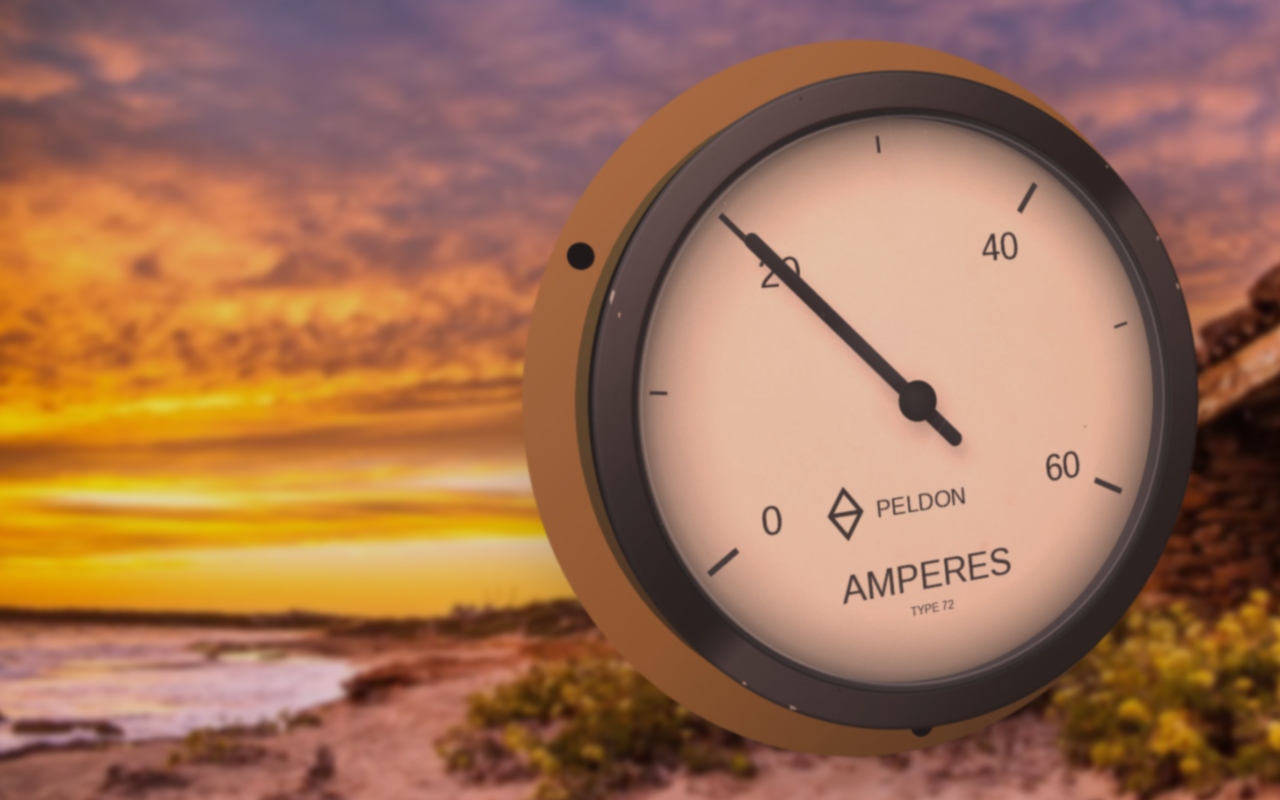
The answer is 20 A
